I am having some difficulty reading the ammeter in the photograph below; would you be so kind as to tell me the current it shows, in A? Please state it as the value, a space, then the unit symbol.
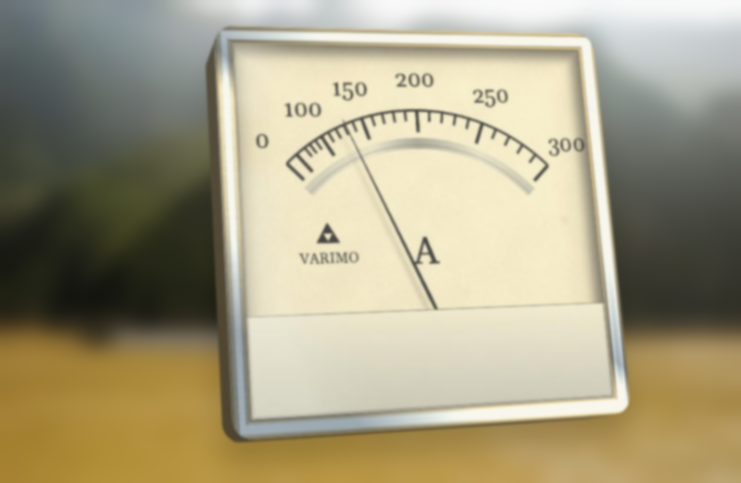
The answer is 130 A
